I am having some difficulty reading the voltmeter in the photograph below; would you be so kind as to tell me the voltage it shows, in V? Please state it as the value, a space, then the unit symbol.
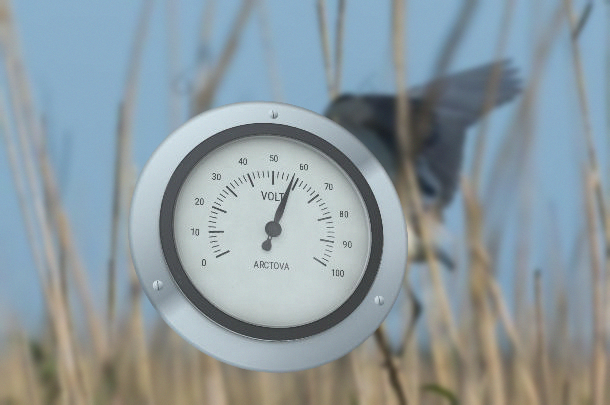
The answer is 58 V
